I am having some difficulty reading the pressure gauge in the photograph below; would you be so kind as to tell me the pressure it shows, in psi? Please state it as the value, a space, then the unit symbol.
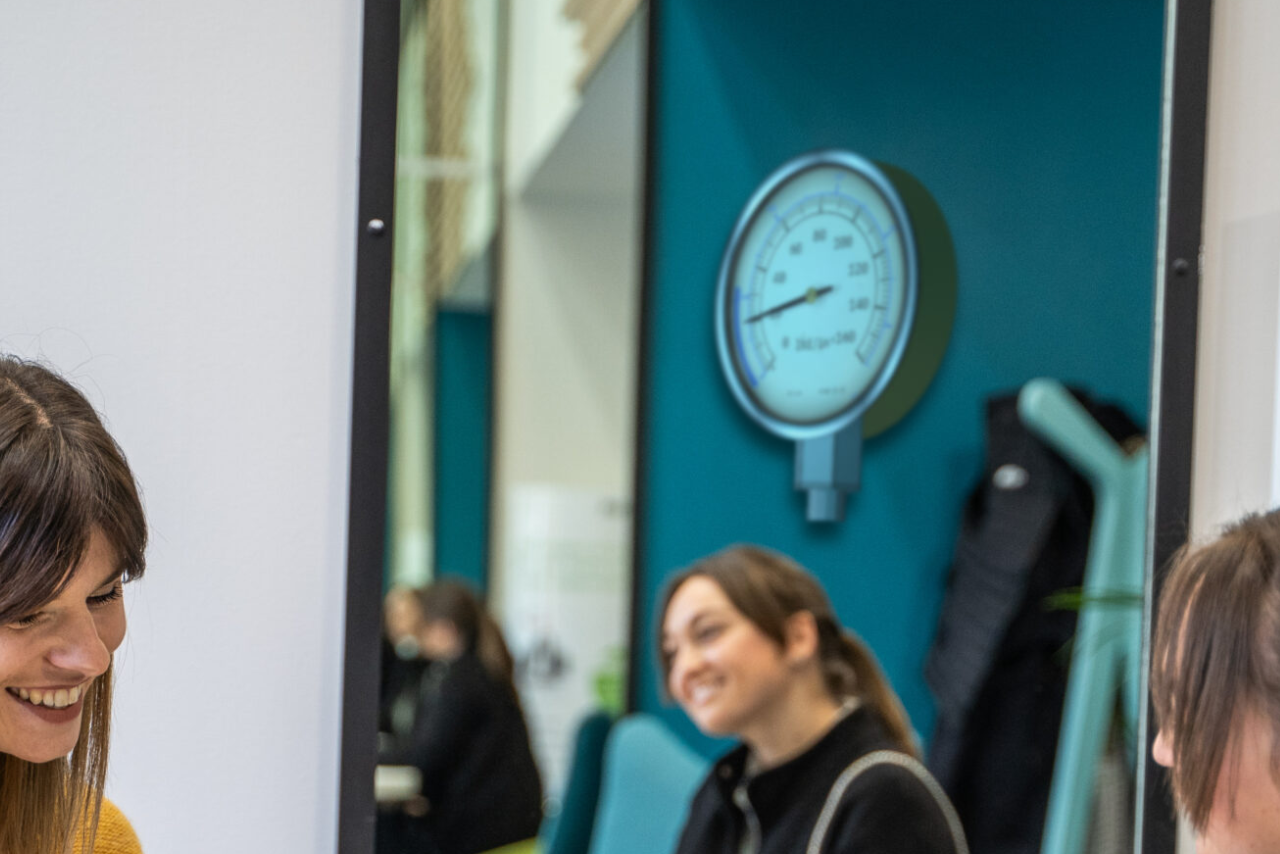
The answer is 20 psi
